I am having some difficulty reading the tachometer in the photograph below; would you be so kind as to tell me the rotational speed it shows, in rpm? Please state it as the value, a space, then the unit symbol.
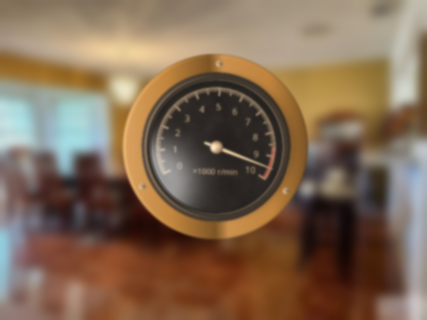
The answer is 9500 rpm
